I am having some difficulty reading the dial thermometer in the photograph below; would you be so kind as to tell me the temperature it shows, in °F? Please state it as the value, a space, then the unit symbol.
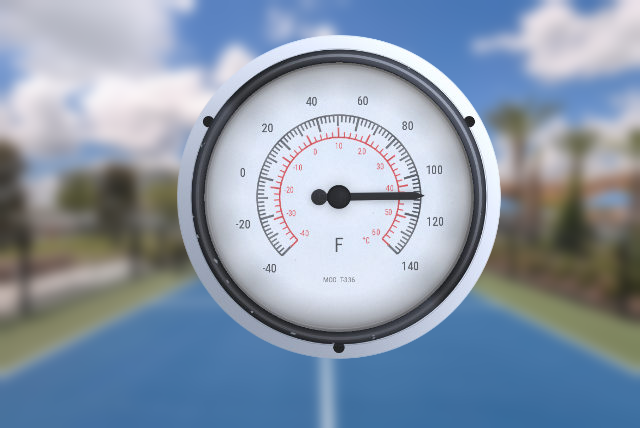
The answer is 110 °F
